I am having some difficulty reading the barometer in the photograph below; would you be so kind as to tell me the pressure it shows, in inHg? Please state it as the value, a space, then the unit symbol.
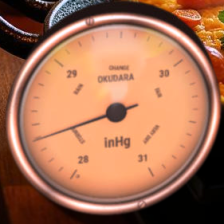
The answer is 28.4 inHg
